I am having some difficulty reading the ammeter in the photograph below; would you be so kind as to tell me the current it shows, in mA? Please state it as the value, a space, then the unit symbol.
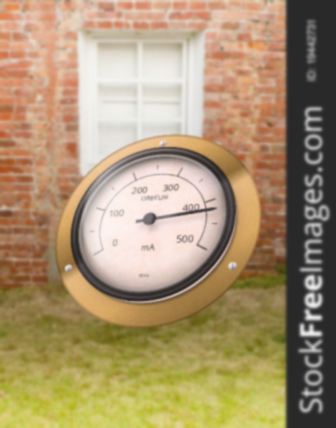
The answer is 425 mA
